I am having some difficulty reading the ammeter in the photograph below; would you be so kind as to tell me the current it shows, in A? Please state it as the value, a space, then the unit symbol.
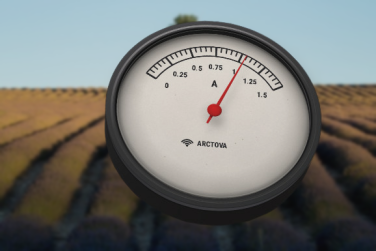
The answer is 1.05 A
